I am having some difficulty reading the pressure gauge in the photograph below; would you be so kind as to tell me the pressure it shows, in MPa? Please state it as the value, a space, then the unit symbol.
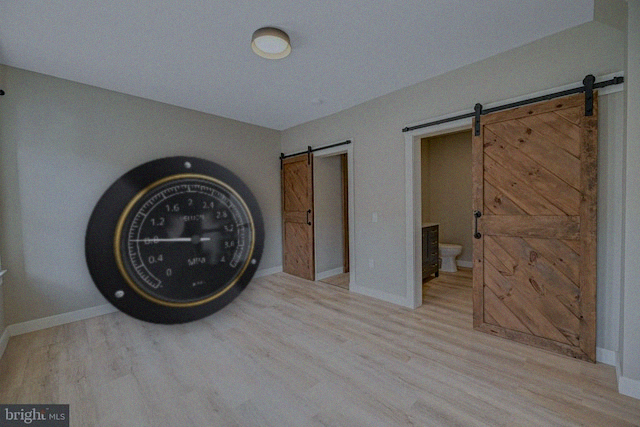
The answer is 0.8 MPa
